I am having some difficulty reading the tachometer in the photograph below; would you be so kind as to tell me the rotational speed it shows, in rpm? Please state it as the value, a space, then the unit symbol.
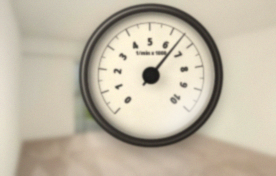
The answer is 6500 rpm
